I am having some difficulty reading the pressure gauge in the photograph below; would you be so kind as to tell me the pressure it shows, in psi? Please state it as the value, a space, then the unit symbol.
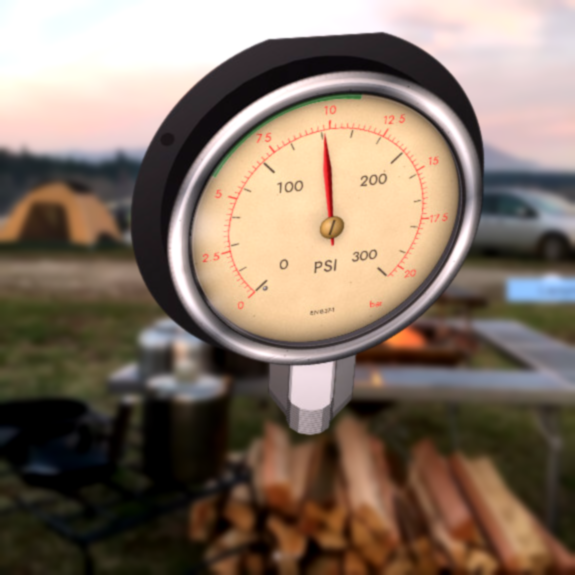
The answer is 140 psi
